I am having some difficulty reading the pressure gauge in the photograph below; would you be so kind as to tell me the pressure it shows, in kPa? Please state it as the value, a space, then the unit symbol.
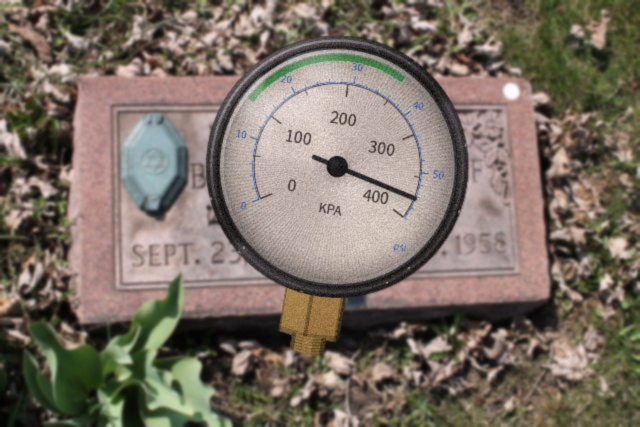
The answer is 375 kPa
